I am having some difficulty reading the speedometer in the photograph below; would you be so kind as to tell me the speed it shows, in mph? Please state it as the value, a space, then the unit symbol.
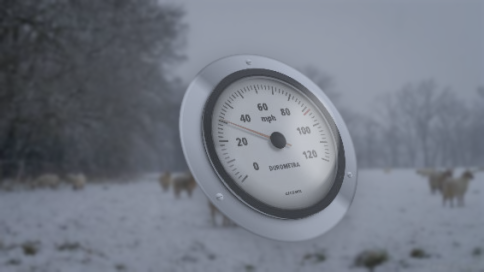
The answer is 30 mph
